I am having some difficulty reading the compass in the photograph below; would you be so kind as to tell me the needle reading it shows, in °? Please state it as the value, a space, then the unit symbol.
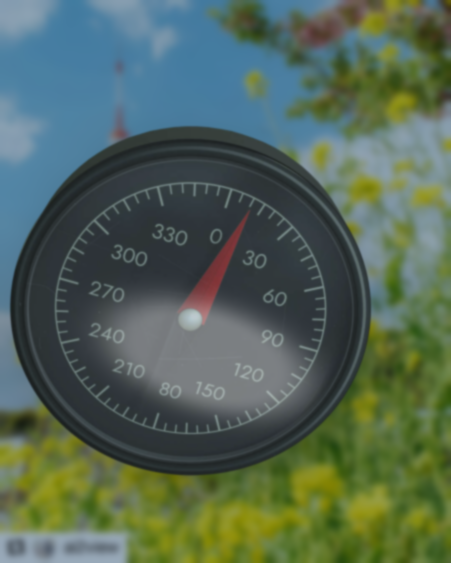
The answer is 10 °
